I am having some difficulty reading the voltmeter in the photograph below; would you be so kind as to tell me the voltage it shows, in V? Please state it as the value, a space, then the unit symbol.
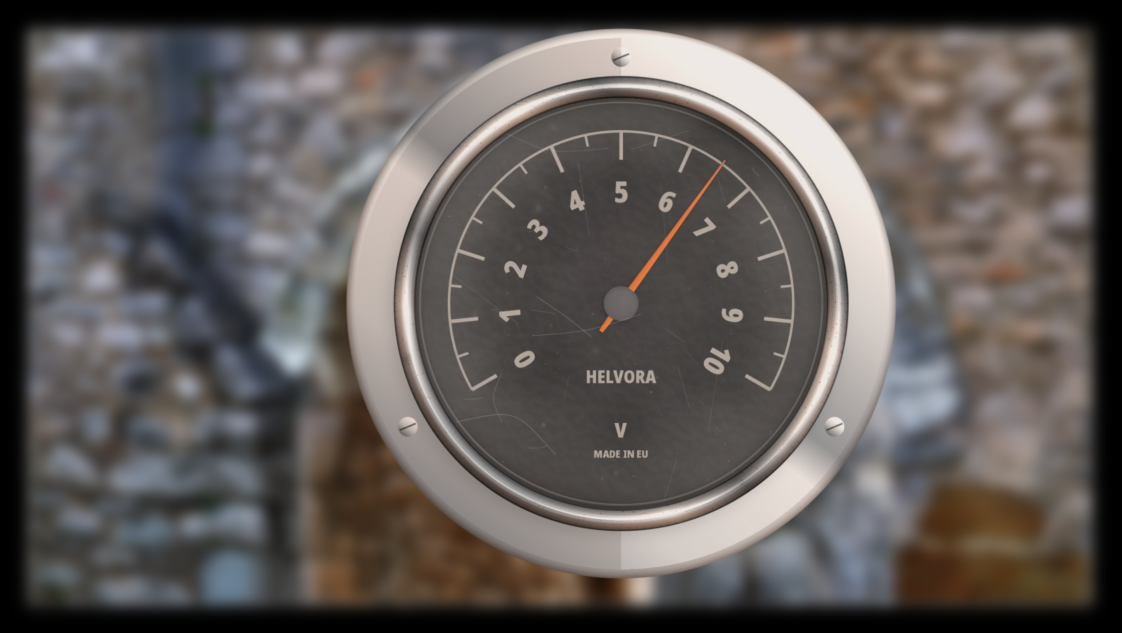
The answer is 6.5 V
